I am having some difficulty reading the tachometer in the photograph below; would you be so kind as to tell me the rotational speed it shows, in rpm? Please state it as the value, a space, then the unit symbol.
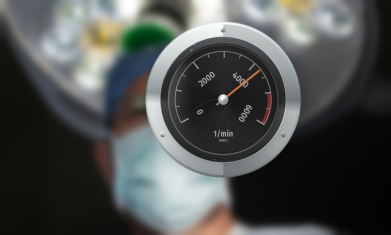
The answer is 4250 rpm
